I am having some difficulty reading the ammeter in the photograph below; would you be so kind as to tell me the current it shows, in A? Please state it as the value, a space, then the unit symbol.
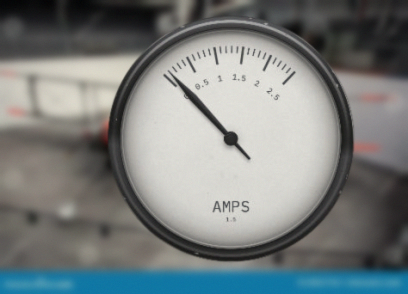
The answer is 0.1 A
